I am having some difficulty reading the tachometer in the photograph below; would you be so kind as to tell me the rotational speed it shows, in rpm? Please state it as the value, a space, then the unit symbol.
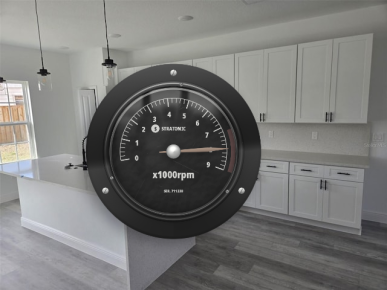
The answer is 8000 rpm
